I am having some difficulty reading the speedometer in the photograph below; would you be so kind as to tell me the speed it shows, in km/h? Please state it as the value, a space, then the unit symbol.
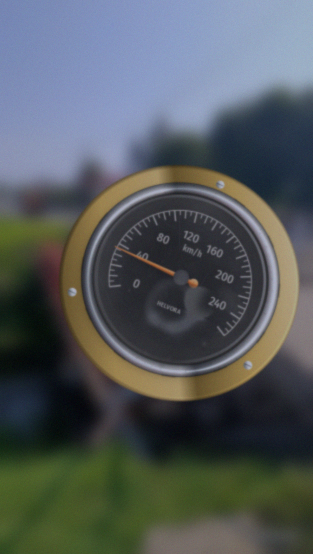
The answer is 35 km/h
